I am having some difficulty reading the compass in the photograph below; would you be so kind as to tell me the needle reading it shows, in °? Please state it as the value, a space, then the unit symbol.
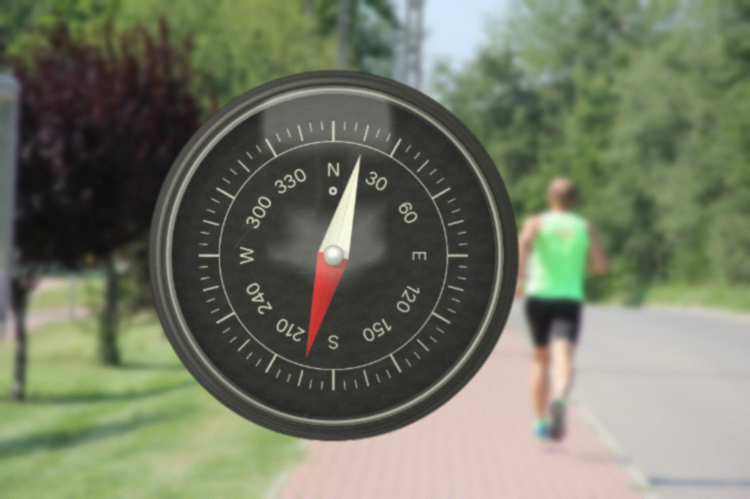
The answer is 195 °
